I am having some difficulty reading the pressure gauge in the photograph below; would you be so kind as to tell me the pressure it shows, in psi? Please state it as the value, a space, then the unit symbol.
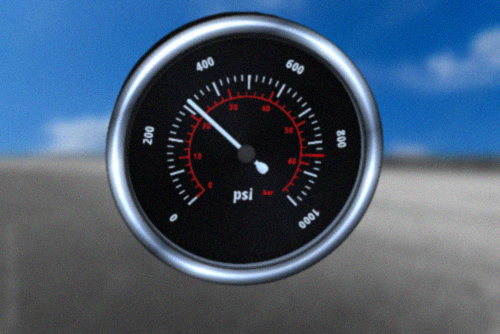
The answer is 320 psi
